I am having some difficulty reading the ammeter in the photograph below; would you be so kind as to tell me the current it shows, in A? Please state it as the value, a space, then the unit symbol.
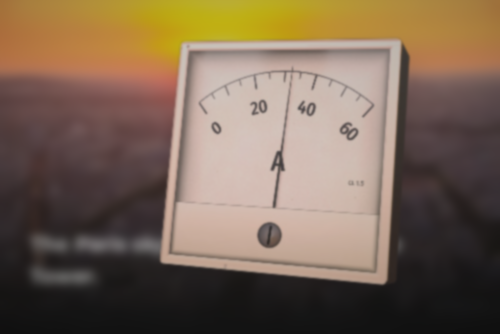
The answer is 32.5 A
